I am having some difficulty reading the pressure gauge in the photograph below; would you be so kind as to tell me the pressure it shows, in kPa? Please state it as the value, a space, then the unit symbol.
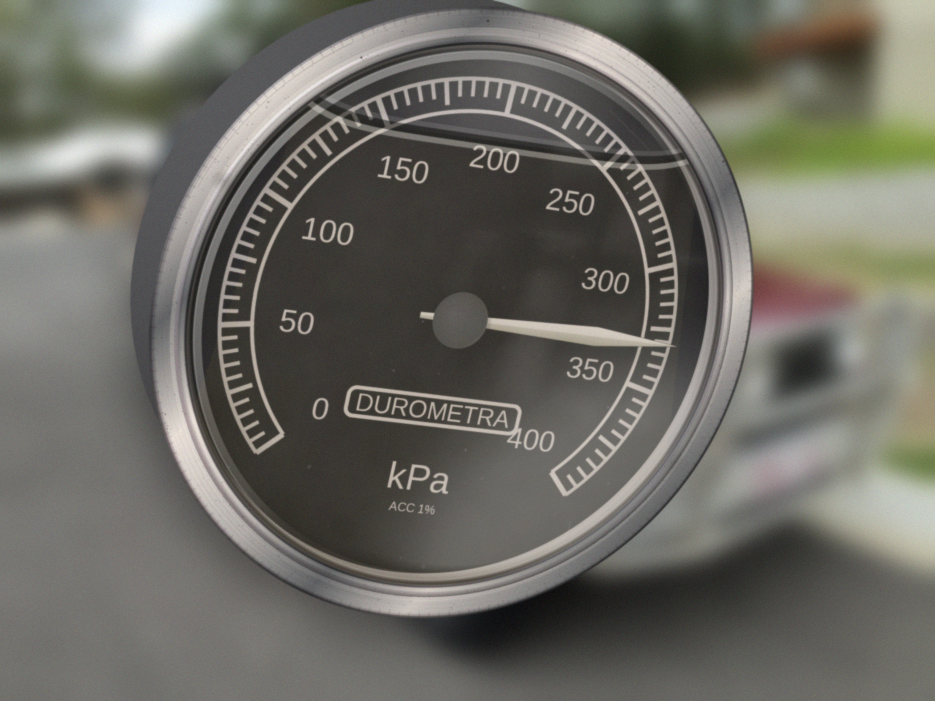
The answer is 330 kPa
